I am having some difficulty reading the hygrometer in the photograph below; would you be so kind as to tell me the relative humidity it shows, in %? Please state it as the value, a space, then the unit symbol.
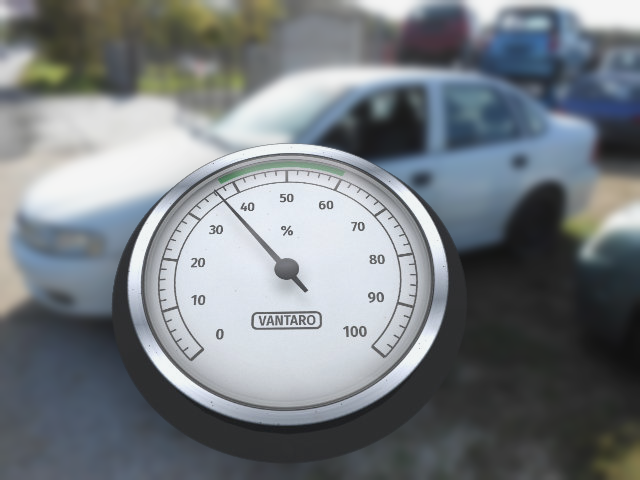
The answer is 36 %
